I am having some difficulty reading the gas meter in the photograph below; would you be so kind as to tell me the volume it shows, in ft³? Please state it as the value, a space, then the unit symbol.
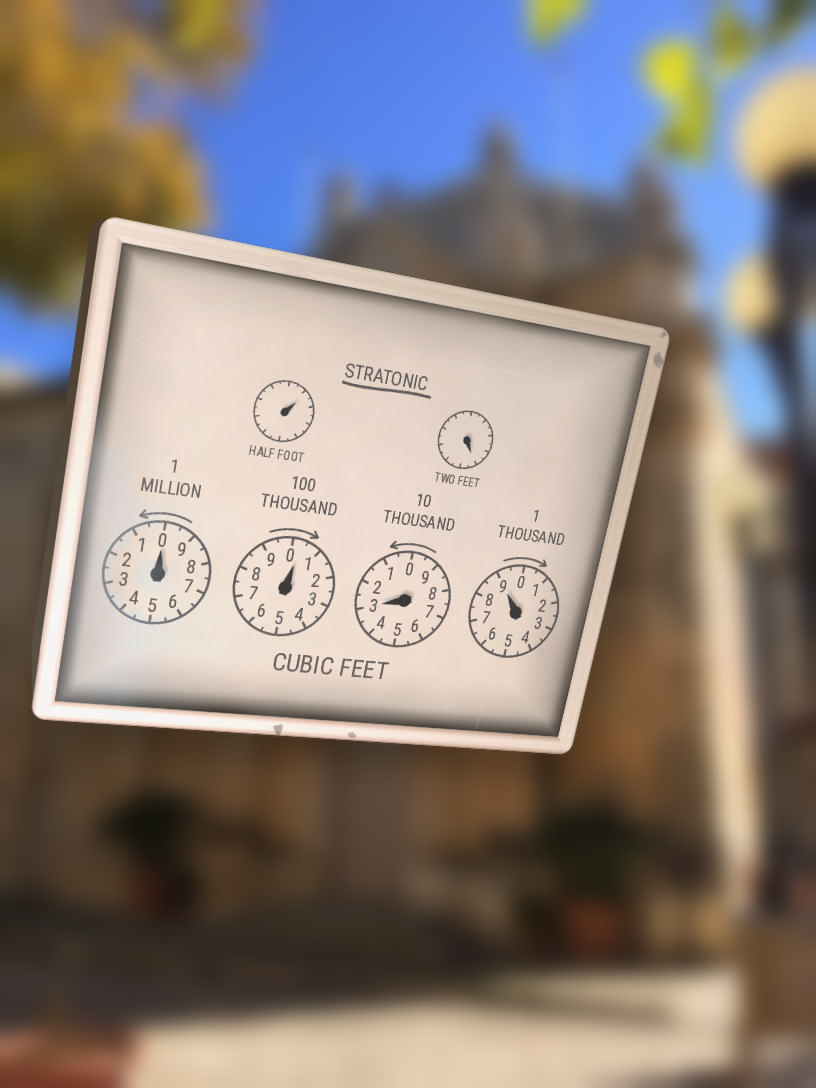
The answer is 2900 ft³
